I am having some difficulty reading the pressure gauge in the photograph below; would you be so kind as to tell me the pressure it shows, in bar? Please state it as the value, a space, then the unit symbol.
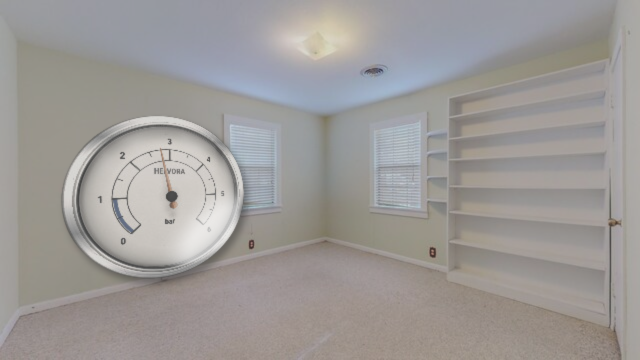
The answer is 2.75 bar
